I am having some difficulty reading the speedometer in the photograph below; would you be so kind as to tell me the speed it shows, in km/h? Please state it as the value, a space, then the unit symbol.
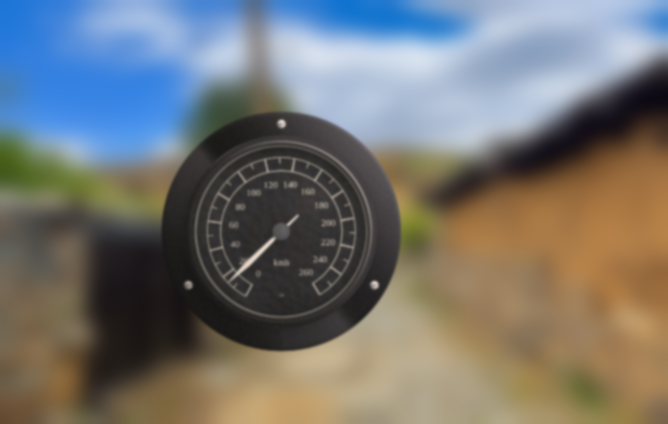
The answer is 15 km/h
